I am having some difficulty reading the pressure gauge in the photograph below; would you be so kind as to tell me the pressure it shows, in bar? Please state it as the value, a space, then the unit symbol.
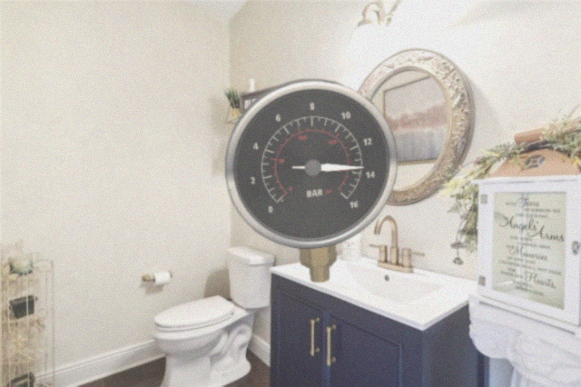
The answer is 13.5 bar
